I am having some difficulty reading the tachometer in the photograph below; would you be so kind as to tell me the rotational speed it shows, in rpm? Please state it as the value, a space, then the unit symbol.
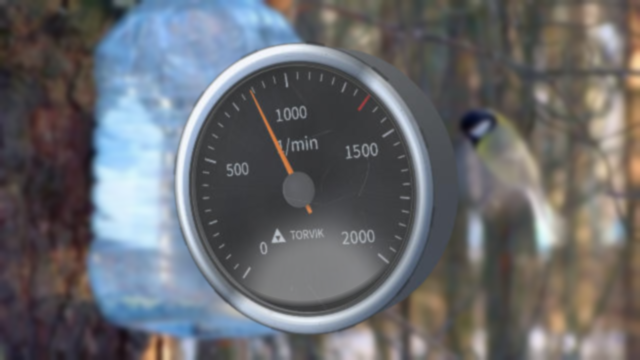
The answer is 850 rpm
